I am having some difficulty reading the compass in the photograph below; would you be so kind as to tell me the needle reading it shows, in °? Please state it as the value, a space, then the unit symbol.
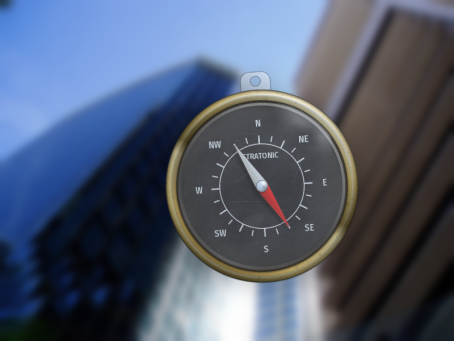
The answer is 150 °
